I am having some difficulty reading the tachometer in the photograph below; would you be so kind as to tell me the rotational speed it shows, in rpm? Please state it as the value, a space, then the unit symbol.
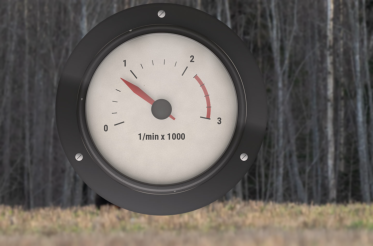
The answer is 800 rpm
